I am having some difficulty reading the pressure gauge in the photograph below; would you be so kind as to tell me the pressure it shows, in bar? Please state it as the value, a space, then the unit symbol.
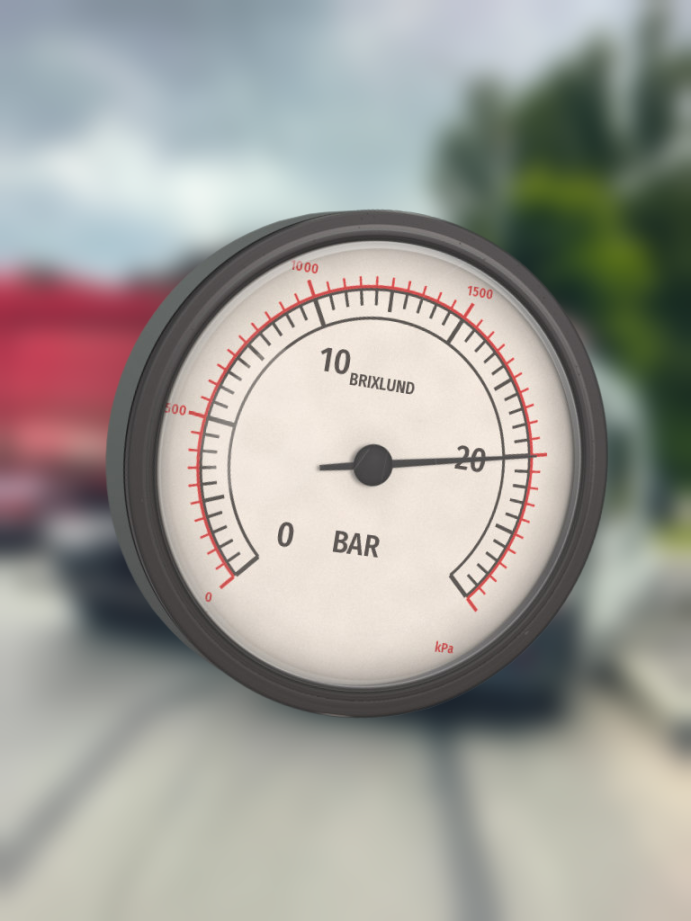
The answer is 20 bar
